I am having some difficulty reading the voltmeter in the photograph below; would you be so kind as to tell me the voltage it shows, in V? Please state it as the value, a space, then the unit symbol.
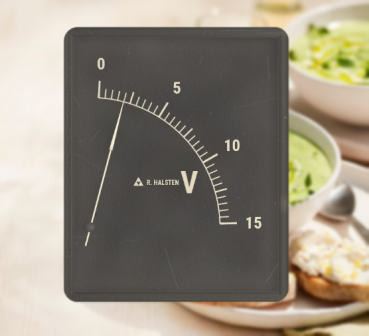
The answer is 2 V
